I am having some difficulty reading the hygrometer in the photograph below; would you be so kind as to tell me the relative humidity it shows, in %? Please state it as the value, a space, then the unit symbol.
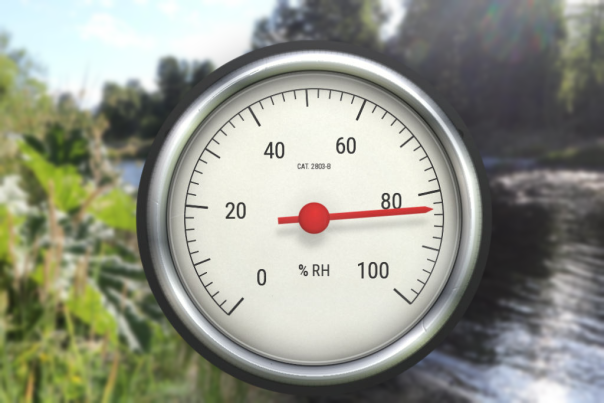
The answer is 83 %
